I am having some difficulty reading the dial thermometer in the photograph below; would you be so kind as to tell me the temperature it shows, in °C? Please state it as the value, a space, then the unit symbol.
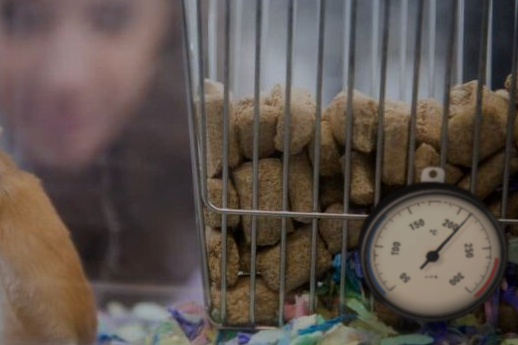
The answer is 210 °C
